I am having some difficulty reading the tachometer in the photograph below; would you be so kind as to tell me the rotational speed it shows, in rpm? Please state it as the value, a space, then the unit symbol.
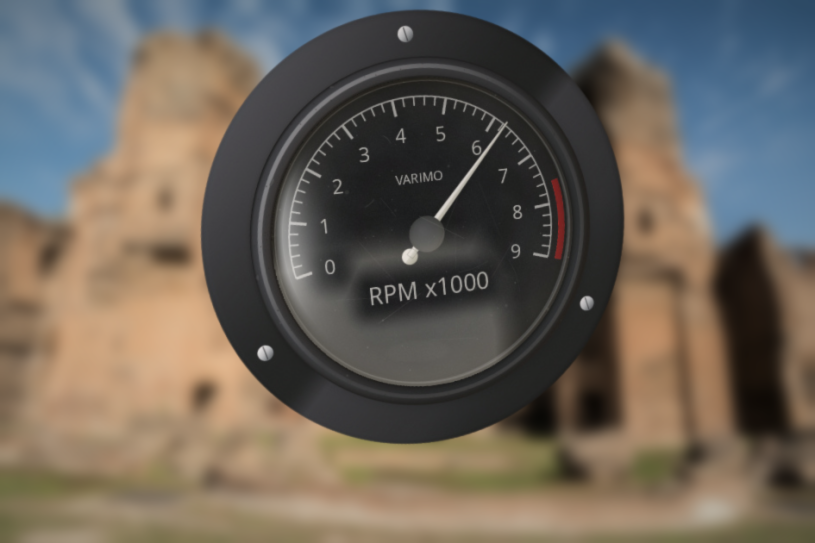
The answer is 6200 rpm
